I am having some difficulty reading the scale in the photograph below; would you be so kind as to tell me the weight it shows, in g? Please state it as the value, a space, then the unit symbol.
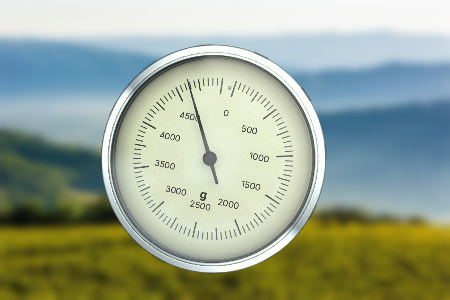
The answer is 4650 g
